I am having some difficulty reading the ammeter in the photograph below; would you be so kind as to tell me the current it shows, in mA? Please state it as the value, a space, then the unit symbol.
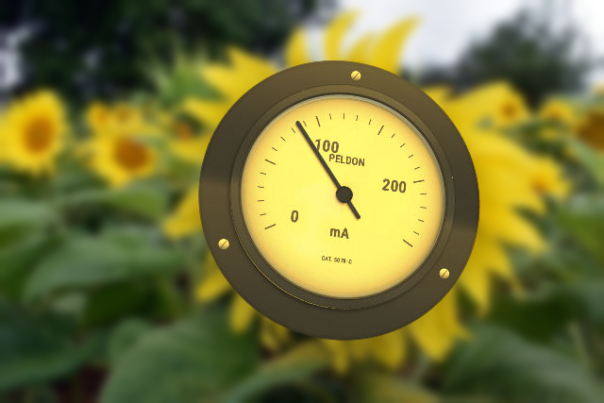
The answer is 85 mA
